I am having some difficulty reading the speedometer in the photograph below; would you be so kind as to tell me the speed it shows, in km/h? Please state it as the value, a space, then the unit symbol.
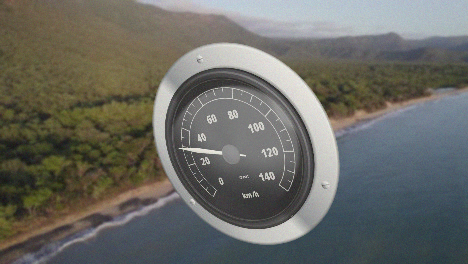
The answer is 30 km/h
